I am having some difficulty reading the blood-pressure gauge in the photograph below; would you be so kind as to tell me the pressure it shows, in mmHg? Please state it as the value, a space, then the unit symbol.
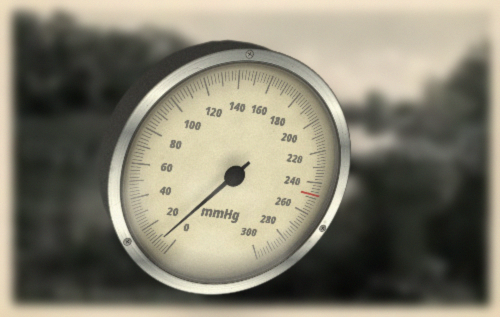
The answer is 10 mmHg
